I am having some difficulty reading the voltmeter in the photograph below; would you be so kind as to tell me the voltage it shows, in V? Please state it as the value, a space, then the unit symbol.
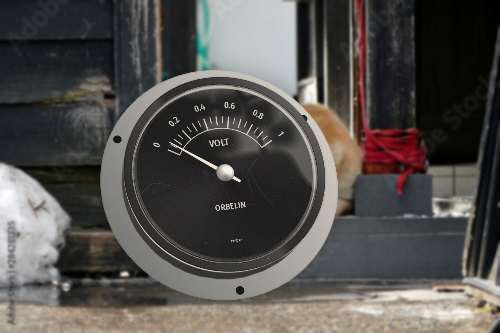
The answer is 0.05 V
